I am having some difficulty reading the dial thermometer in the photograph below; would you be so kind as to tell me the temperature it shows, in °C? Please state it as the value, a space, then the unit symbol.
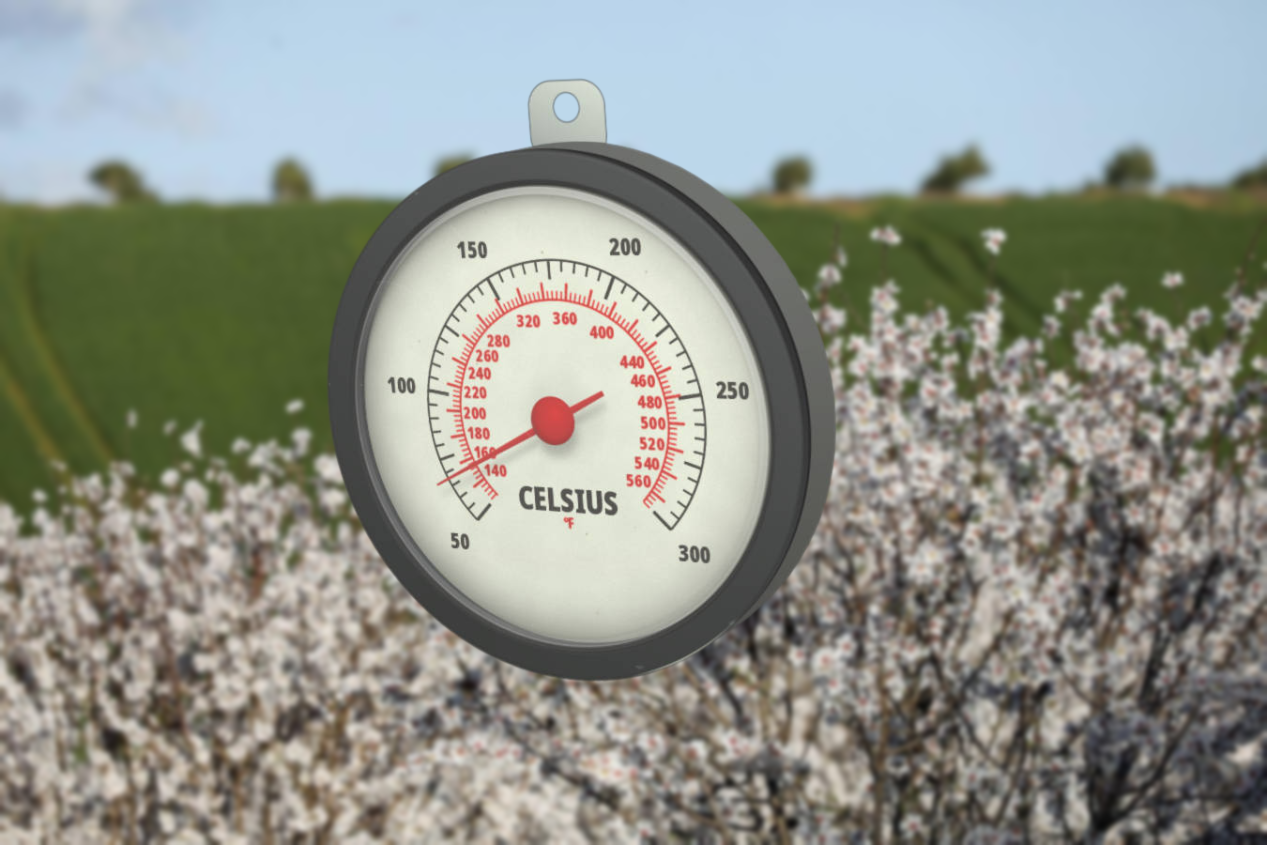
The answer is 67.5 °C
